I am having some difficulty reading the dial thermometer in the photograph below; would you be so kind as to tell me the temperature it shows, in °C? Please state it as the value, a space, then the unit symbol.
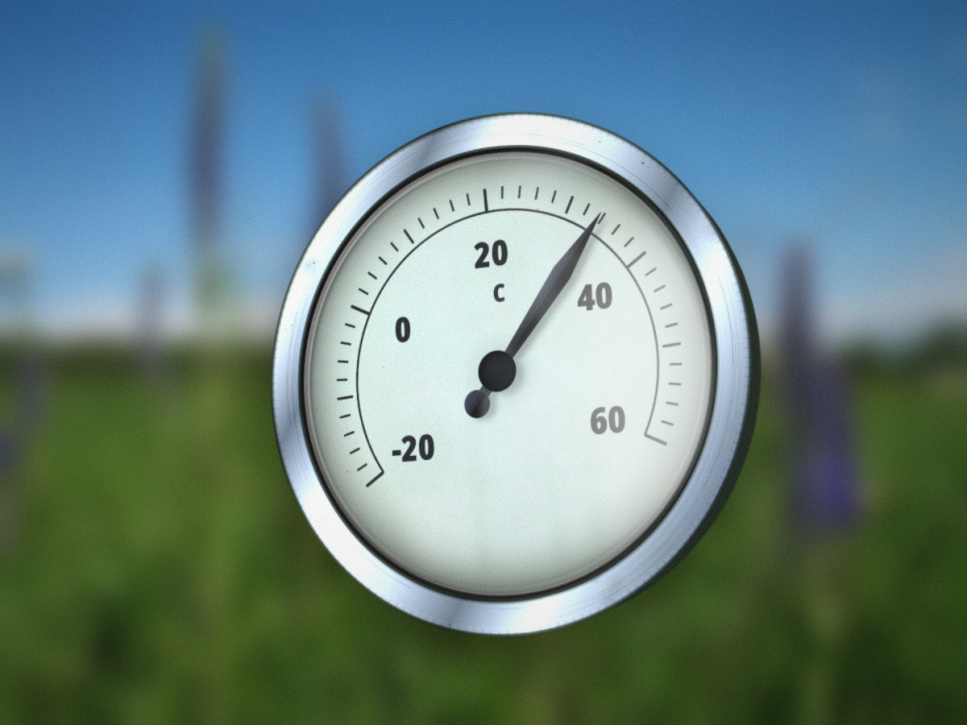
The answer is 34 °C
